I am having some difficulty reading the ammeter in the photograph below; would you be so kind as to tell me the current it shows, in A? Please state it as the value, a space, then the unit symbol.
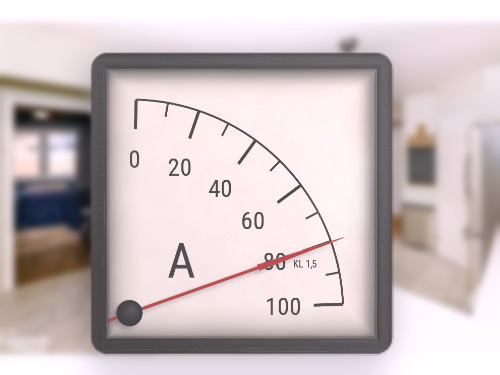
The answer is 80 A
